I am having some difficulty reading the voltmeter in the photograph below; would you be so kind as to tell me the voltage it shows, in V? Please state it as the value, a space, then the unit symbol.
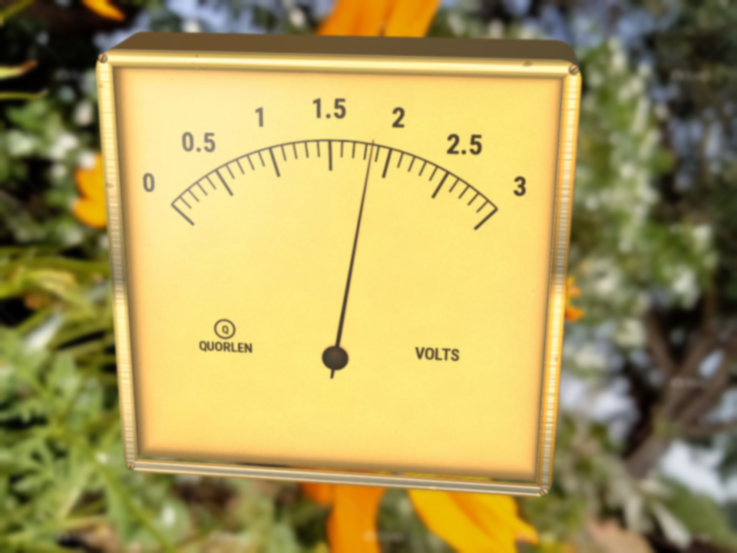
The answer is 1.85 V
